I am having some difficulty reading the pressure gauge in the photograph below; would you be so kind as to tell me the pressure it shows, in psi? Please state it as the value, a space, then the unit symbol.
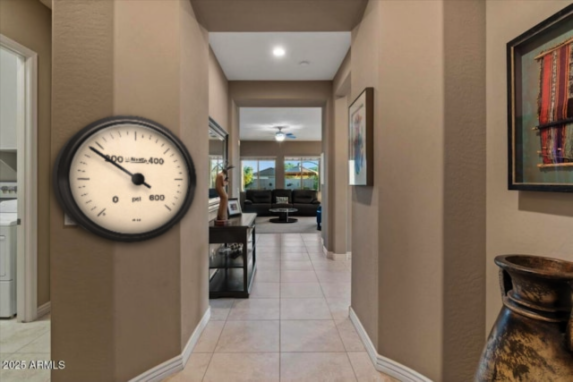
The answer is 180 psi
